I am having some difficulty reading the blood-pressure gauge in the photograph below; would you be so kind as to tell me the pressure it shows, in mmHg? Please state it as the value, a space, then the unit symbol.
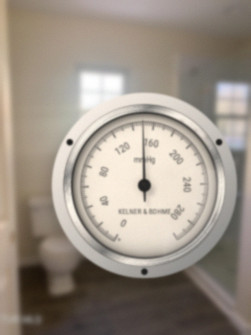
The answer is 150 mmHg
